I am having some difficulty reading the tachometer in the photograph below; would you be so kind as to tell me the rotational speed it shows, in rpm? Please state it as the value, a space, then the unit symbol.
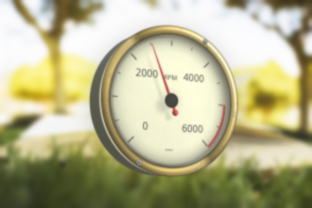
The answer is 2500 rpm
